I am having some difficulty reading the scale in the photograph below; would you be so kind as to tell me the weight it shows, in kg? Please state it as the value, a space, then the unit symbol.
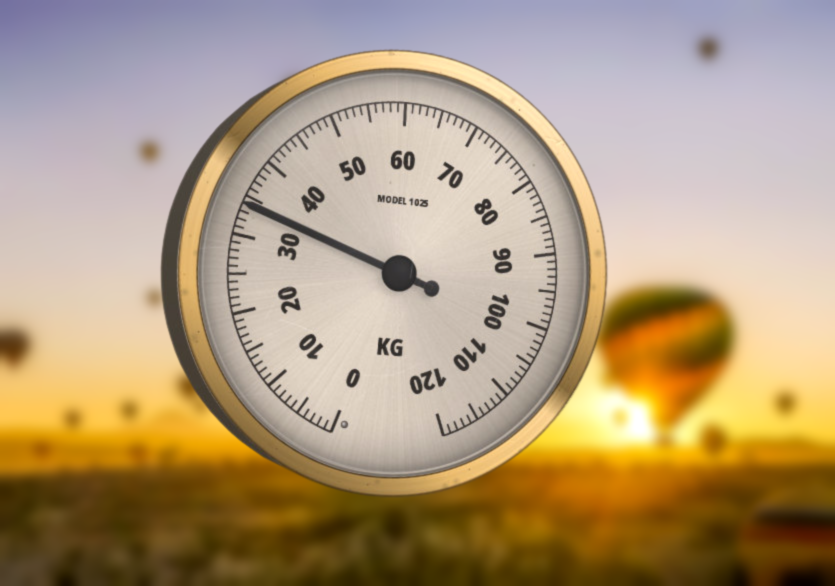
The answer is 34 kg
